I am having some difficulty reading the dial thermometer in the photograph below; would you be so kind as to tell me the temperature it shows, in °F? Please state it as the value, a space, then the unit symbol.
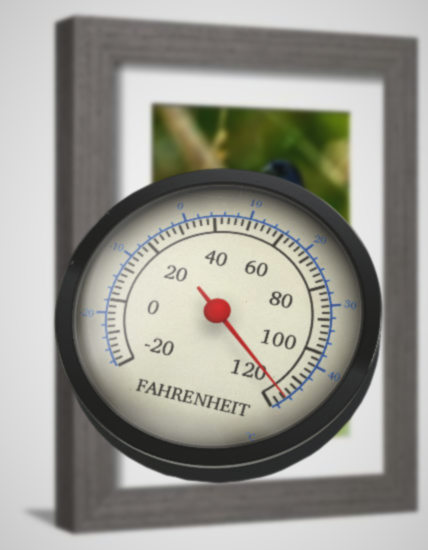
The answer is 116 °F
